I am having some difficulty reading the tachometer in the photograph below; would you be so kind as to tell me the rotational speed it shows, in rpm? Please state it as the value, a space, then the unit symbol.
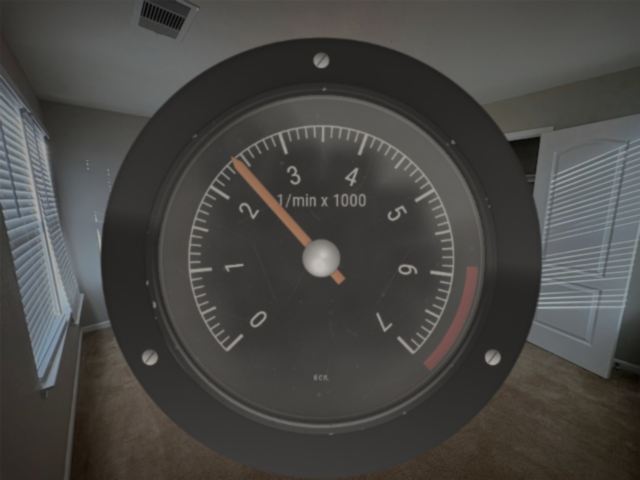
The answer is 2400 rpm
